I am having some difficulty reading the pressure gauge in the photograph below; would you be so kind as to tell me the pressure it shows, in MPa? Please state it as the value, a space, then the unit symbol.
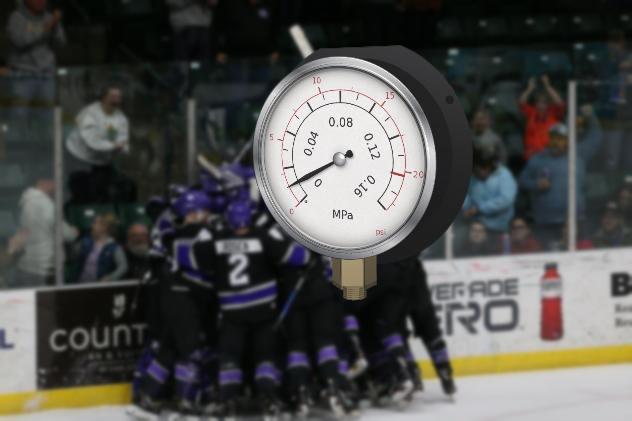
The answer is 0.01 MPa
